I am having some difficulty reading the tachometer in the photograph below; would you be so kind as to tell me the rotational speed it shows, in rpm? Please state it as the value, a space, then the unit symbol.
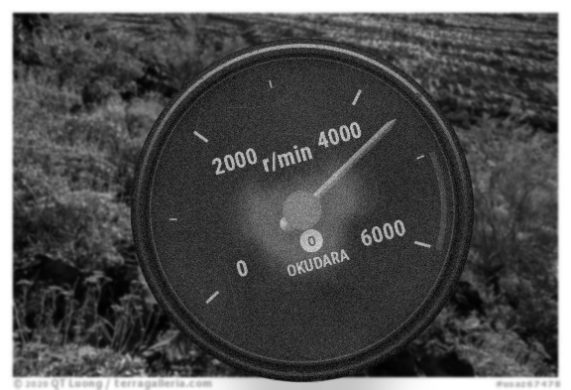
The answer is 4500 rpm
